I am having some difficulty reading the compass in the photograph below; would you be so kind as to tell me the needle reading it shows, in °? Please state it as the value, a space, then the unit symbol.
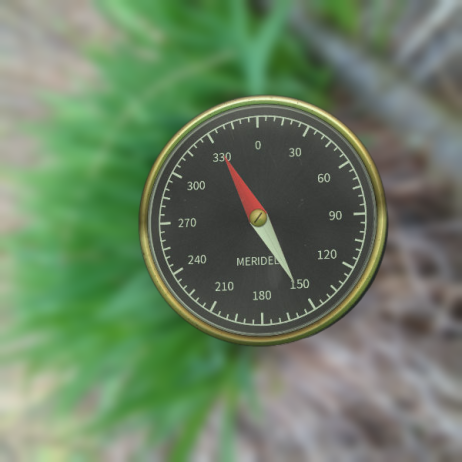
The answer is 332.5 °
